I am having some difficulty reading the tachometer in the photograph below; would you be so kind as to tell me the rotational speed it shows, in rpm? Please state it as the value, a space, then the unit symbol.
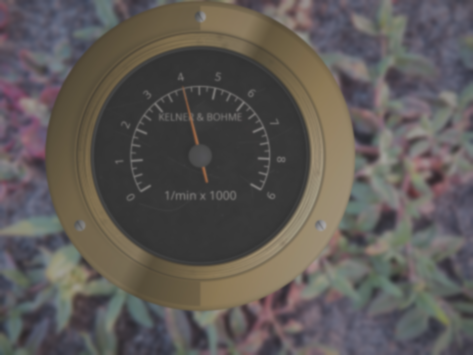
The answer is 4000 rpm
